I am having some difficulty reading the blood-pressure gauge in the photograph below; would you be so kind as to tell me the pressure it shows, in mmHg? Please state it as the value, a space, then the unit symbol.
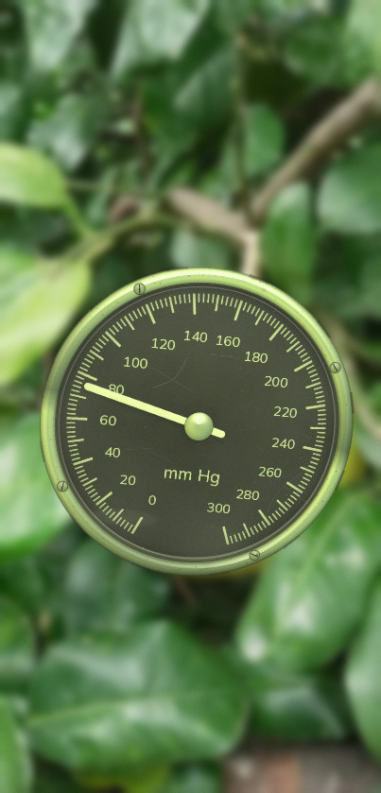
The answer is 76 mmHg
